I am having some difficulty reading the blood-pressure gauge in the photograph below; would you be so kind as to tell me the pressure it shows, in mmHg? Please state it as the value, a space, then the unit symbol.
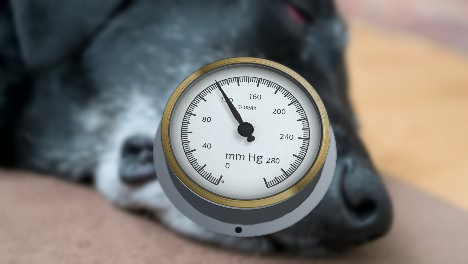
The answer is 120 mmHg
